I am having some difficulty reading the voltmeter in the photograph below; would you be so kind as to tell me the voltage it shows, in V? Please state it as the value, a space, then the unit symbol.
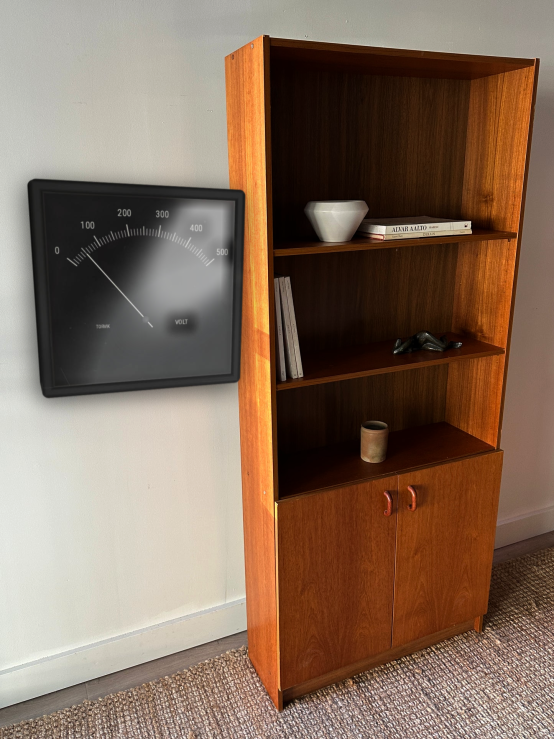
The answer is 50 V
